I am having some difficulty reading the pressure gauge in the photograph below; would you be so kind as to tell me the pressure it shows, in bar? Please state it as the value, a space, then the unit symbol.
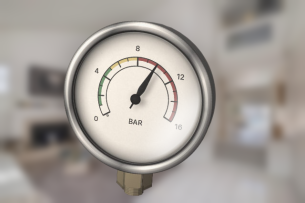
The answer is 10 bar
